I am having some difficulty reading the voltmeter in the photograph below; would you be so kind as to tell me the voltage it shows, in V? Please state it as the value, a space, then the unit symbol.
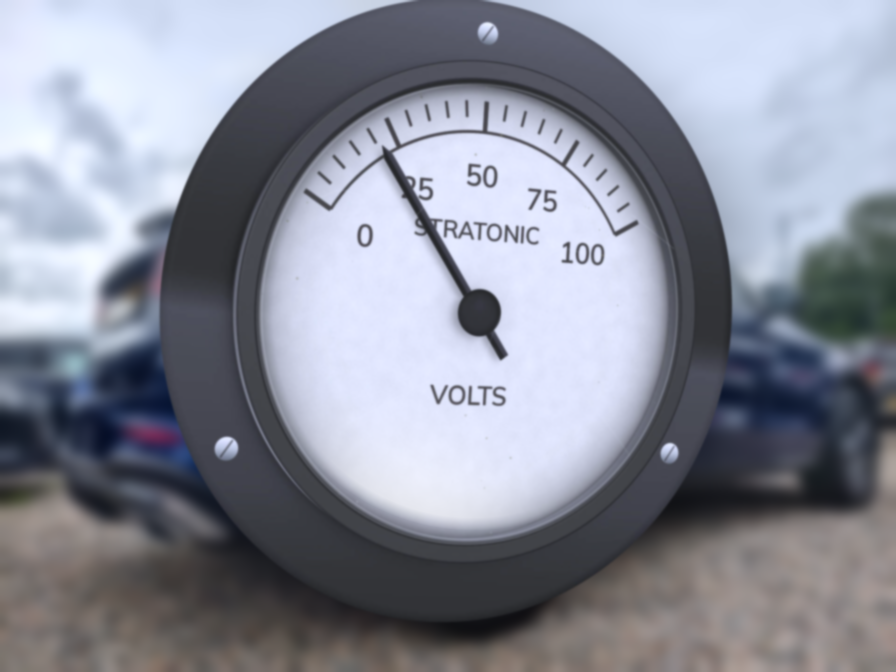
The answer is 20 V
